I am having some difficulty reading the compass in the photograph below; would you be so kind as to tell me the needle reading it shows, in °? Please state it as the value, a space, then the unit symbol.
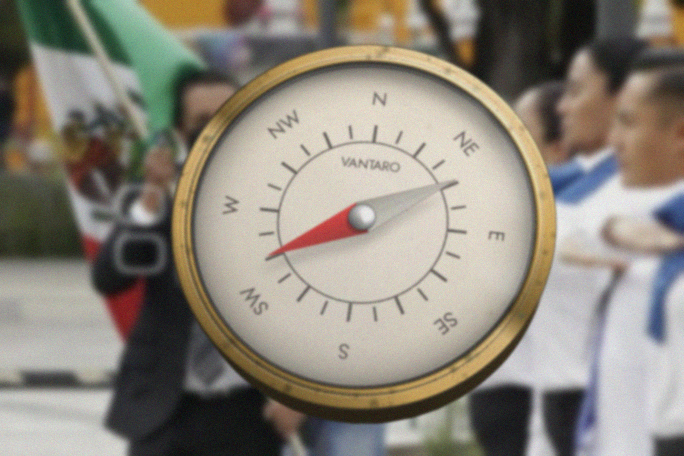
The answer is 240 °
